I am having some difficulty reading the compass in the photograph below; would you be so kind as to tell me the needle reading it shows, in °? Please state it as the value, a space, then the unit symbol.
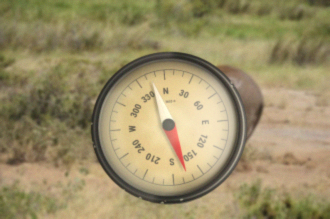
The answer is 165 °
